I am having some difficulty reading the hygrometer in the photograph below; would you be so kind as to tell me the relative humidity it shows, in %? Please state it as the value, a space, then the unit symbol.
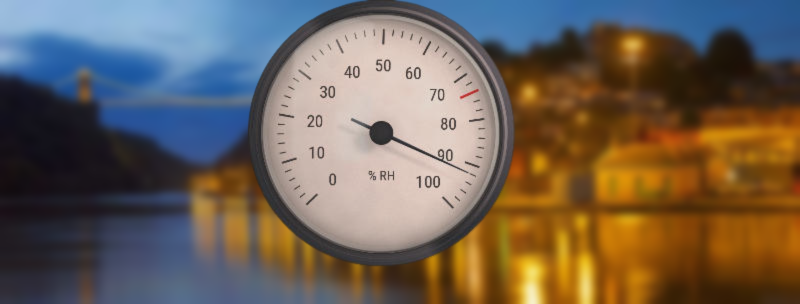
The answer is 92 %
